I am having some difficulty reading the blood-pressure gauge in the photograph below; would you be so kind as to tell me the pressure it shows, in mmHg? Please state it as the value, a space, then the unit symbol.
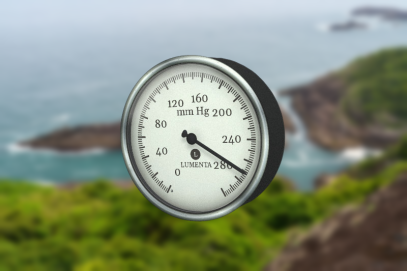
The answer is 270 mmHg
